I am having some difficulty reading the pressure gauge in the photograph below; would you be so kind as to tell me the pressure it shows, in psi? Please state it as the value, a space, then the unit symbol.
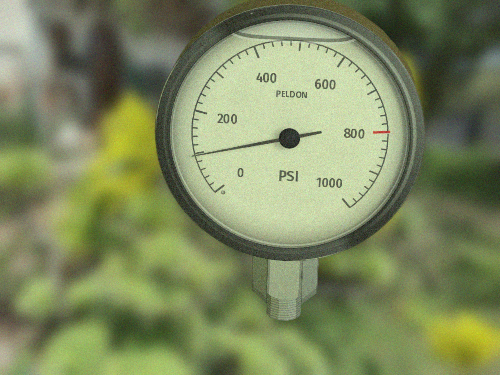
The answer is 100 psi
